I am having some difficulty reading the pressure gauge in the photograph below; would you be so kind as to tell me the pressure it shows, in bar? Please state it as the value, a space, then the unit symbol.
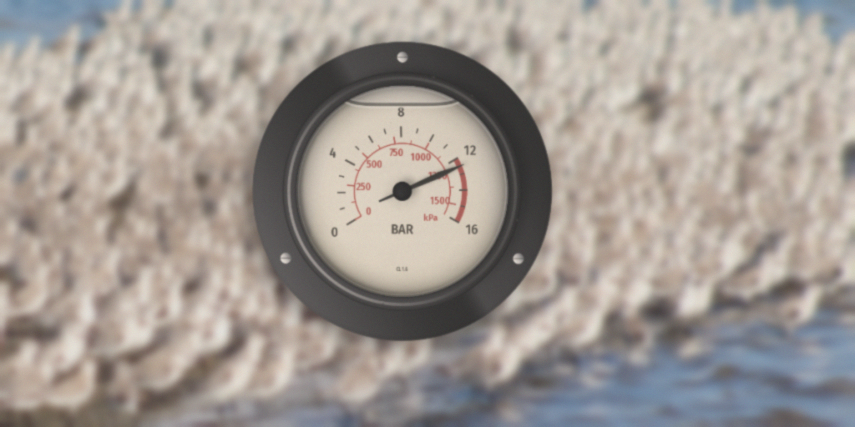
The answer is 12.5 bar
